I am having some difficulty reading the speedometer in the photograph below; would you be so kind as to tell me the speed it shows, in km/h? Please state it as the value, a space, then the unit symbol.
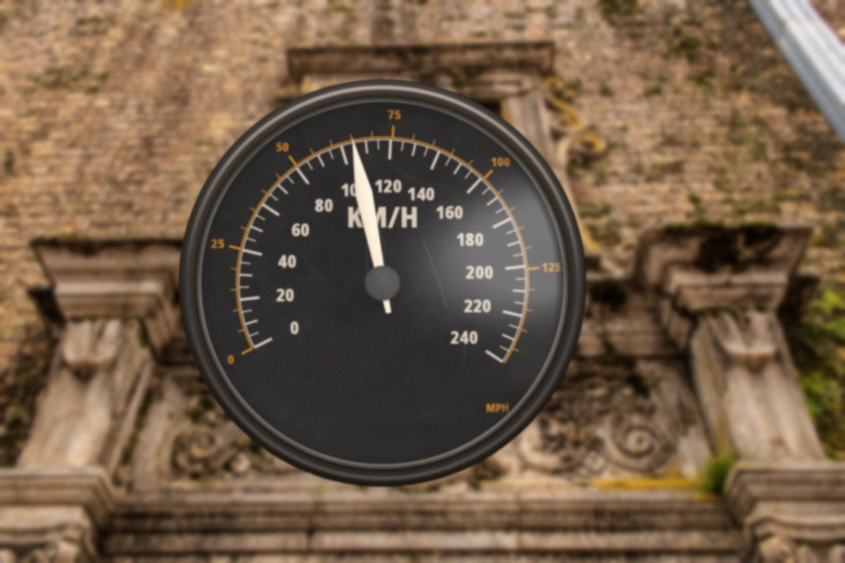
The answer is 105 km/h
